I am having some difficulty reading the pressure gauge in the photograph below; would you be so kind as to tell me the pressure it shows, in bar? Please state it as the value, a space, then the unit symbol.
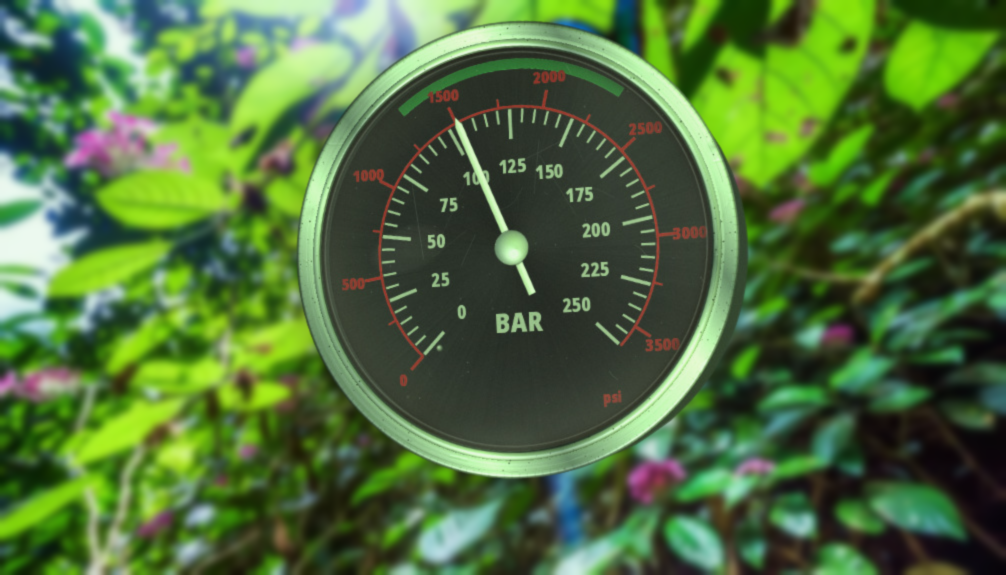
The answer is 105 bar
